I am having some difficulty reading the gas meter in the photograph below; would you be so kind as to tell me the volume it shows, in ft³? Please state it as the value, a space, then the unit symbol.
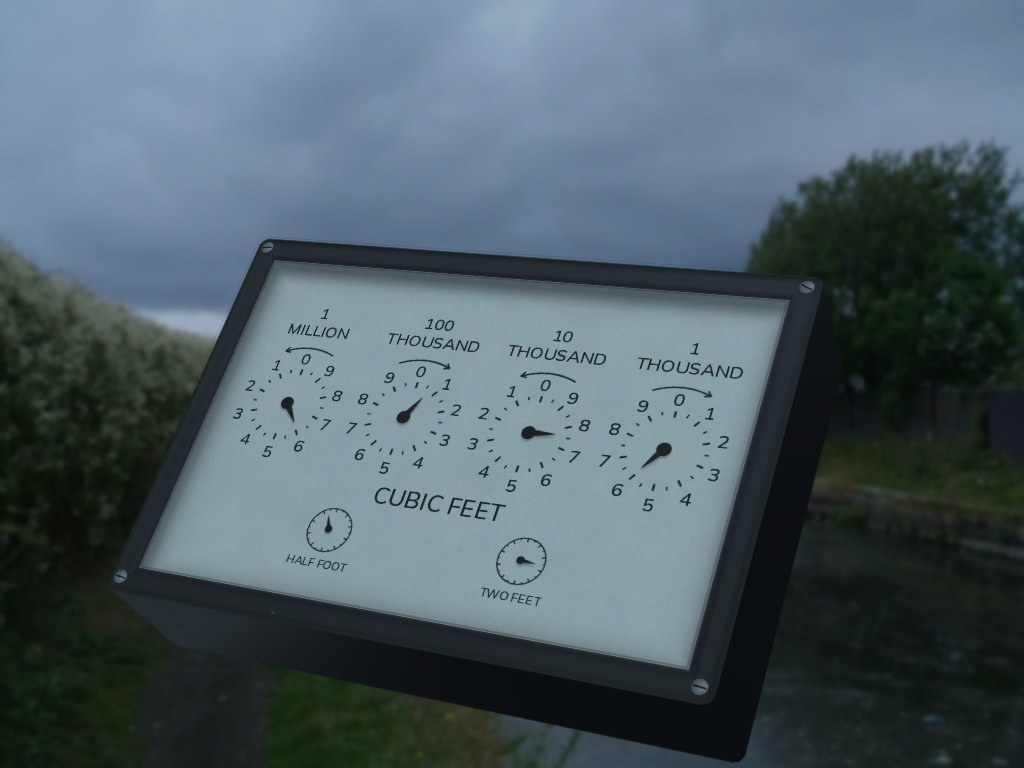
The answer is 607600 ft³
